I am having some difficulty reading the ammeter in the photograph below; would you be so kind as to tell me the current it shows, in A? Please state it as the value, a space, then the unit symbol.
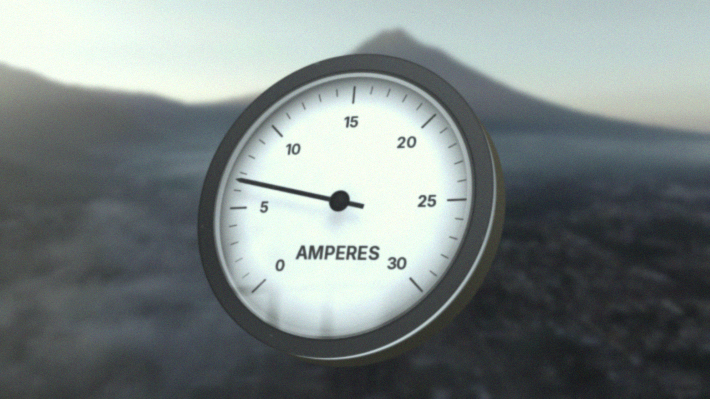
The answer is 6.5 A
